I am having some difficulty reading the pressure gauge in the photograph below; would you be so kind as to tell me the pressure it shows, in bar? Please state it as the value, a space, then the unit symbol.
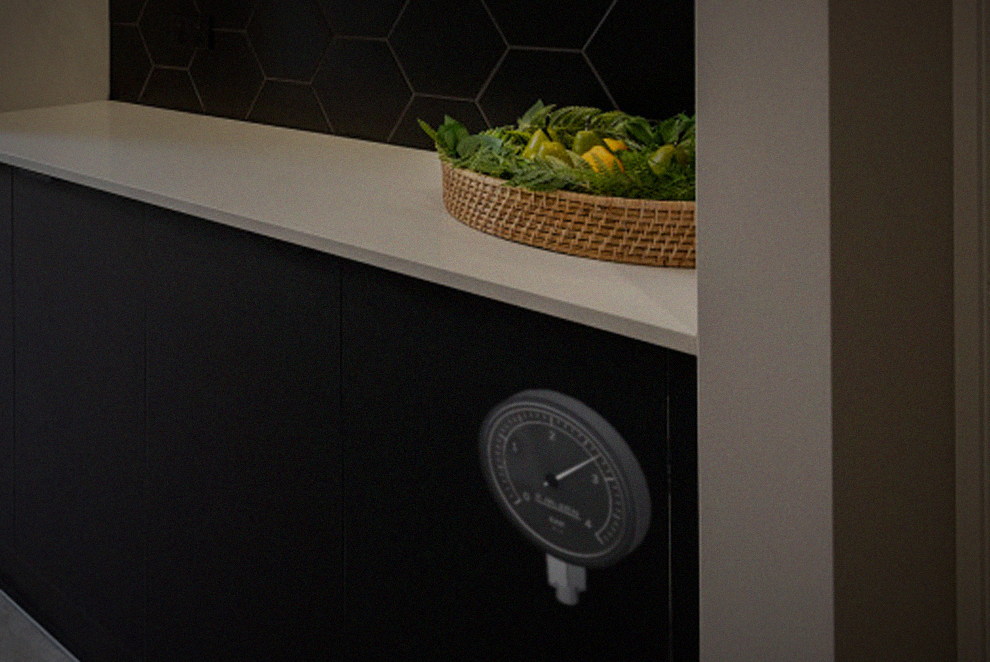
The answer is 2.7 bar
